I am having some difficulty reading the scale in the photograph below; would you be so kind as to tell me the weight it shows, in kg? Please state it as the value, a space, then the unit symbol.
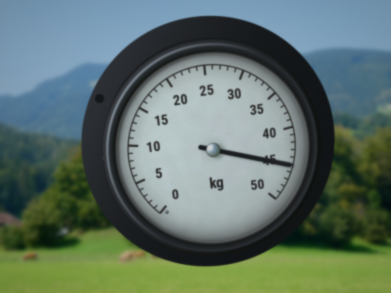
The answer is 45 kg
